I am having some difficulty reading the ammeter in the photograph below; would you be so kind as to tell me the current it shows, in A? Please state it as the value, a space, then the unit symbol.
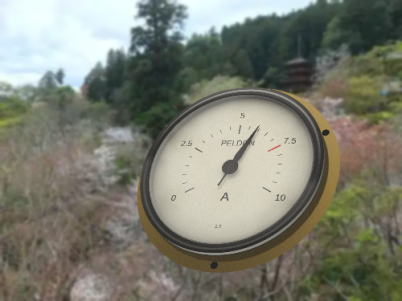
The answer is 6 A
